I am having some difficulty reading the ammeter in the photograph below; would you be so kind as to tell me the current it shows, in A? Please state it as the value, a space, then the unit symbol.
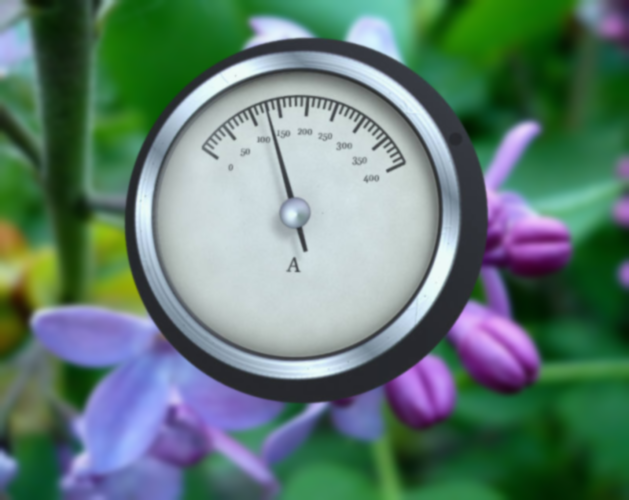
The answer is 130 A
